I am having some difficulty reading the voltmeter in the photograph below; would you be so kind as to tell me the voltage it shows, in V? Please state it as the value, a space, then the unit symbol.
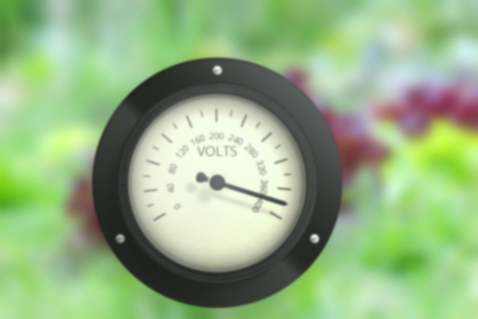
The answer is 380 V
